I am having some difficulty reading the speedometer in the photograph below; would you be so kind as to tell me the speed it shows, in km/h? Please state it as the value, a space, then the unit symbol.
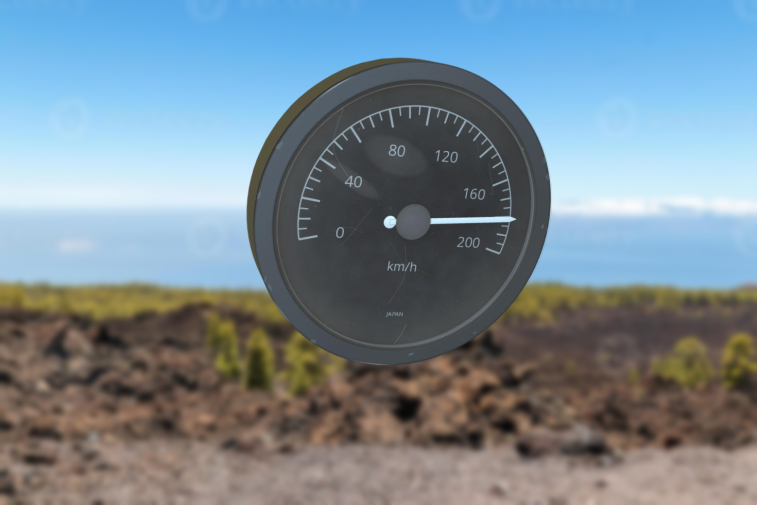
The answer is 180 km/h
